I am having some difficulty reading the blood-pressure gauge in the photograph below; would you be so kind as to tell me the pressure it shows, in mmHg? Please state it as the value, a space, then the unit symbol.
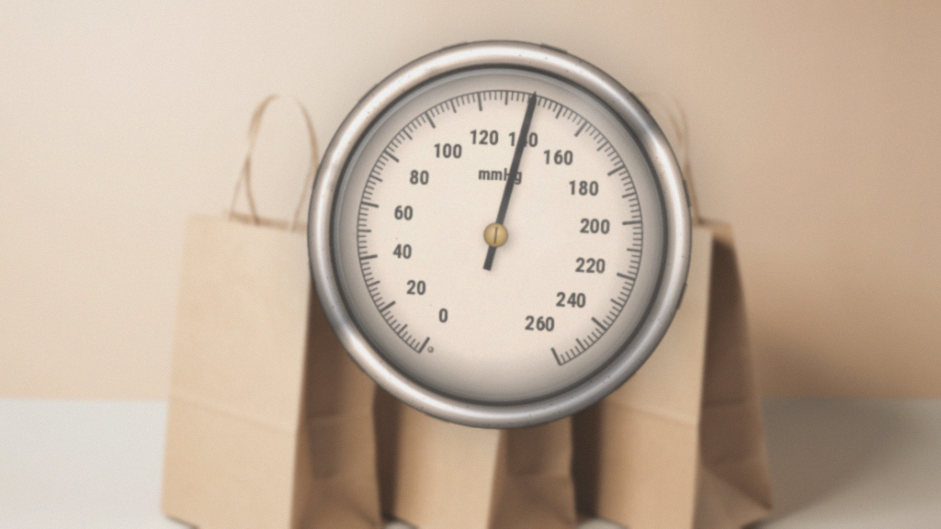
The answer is 140 mmHg
